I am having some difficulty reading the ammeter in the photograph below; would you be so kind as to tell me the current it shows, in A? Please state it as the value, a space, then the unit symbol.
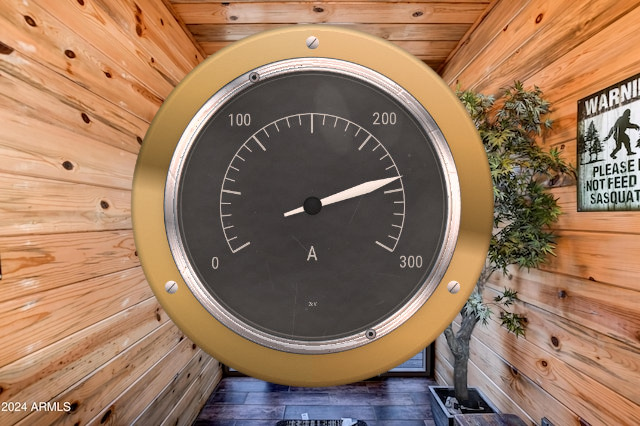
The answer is 240 A
